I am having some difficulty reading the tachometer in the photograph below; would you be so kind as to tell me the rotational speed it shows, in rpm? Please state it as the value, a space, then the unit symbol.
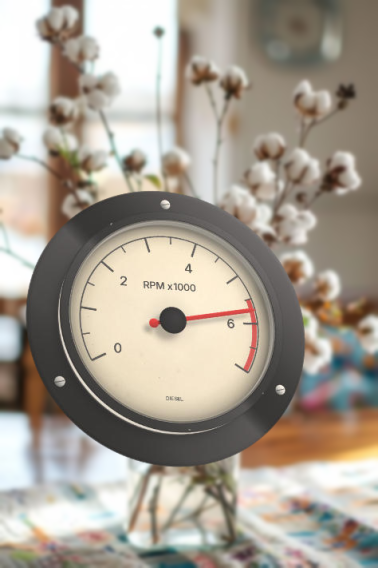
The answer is 5750 rpm
